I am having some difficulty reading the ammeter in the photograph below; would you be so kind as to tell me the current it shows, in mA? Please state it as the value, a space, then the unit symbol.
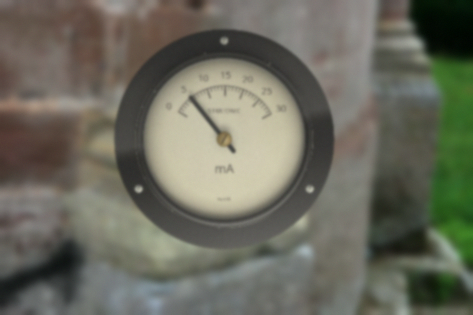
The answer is 5 mA
